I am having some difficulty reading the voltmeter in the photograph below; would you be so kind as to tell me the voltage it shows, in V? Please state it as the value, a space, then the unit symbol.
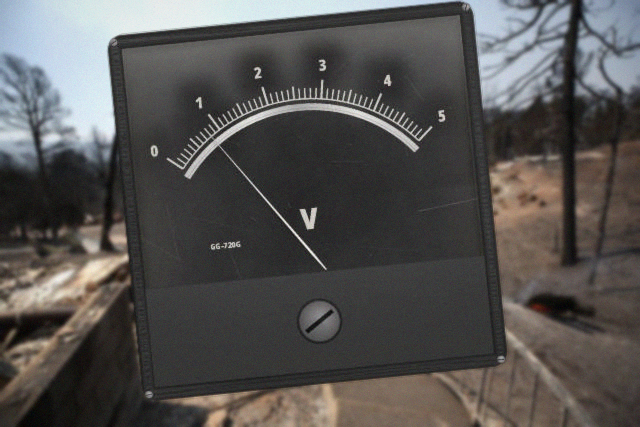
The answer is 0.8 V
